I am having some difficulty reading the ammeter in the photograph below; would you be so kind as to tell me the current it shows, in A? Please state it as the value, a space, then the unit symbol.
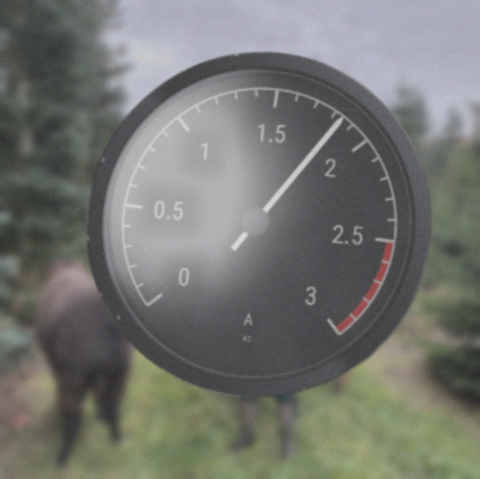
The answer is 1.85 A
